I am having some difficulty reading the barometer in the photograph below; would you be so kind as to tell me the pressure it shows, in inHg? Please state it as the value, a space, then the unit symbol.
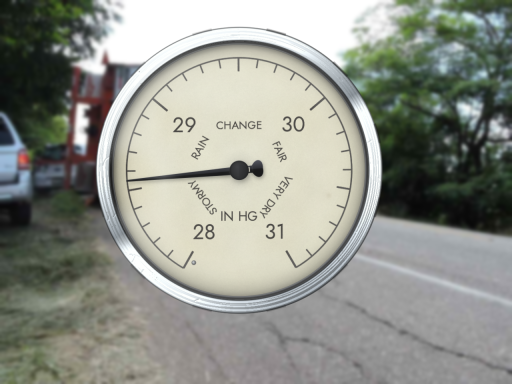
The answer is 28.55 inHg
